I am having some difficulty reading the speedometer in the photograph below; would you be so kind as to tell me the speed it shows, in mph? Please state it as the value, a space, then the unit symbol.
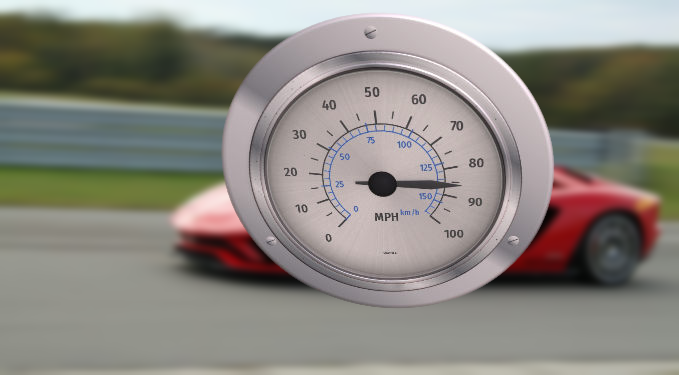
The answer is 85 mph
